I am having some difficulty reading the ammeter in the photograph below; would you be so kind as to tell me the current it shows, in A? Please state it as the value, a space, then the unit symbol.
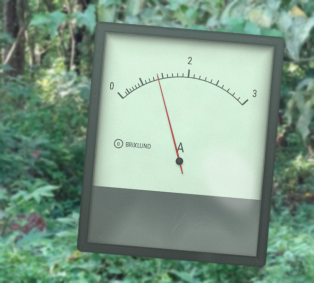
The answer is 1.4 A
